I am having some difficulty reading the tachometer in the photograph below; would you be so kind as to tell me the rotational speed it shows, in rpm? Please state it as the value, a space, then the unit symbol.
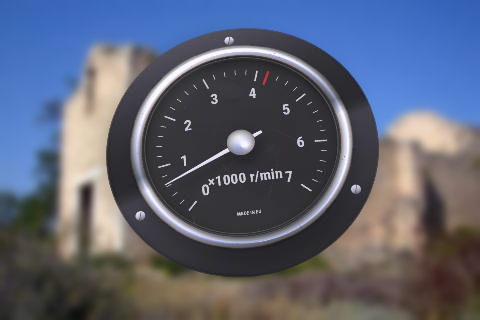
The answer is 600 rpm
